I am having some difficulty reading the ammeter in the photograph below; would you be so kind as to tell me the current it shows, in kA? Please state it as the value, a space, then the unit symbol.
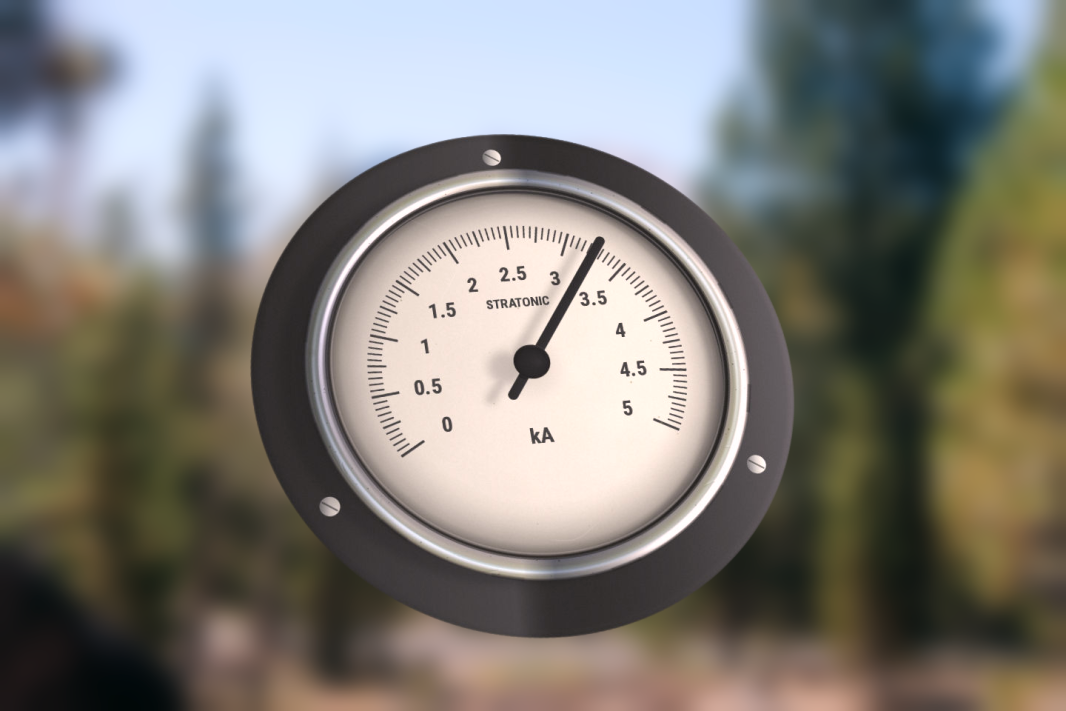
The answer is 3.25 kA
